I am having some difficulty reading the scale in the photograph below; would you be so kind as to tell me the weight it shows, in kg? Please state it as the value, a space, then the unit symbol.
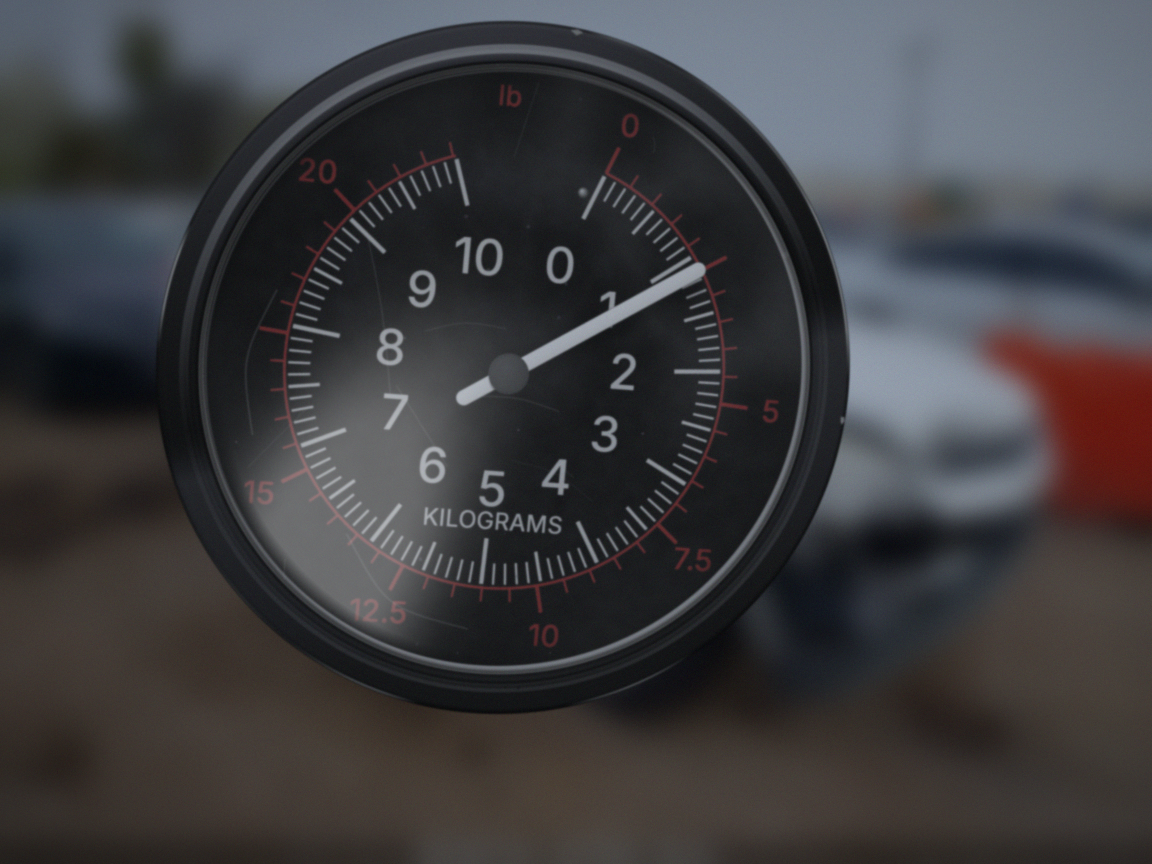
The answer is 1.1 kg
